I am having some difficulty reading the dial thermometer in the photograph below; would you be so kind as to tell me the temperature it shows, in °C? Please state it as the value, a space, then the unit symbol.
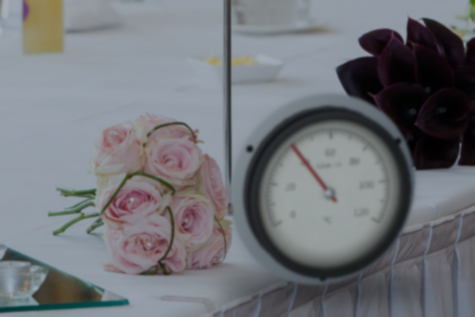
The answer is 40 °C
